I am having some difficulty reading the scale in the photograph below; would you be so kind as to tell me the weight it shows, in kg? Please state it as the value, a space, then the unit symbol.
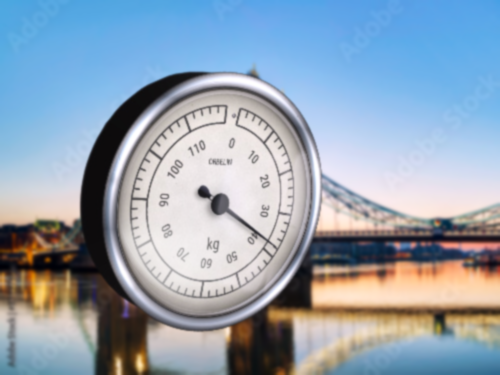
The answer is 38 kg
